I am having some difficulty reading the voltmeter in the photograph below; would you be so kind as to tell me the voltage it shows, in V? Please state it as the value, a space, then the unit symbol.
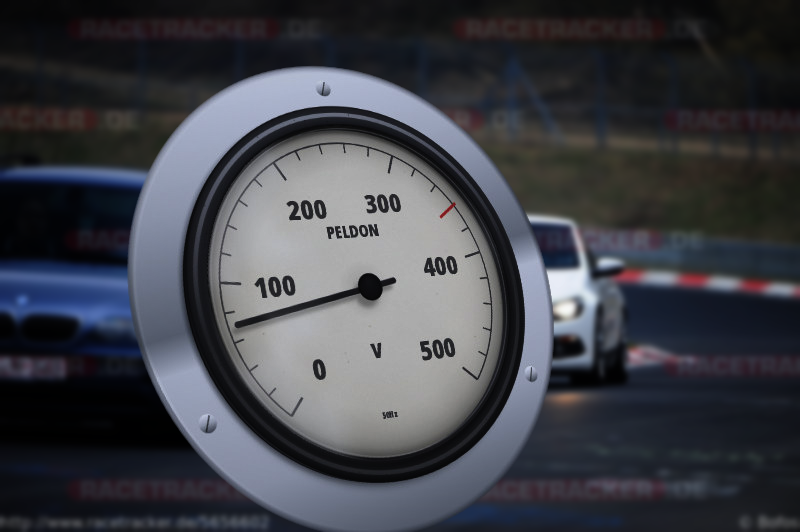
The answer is 70 V
